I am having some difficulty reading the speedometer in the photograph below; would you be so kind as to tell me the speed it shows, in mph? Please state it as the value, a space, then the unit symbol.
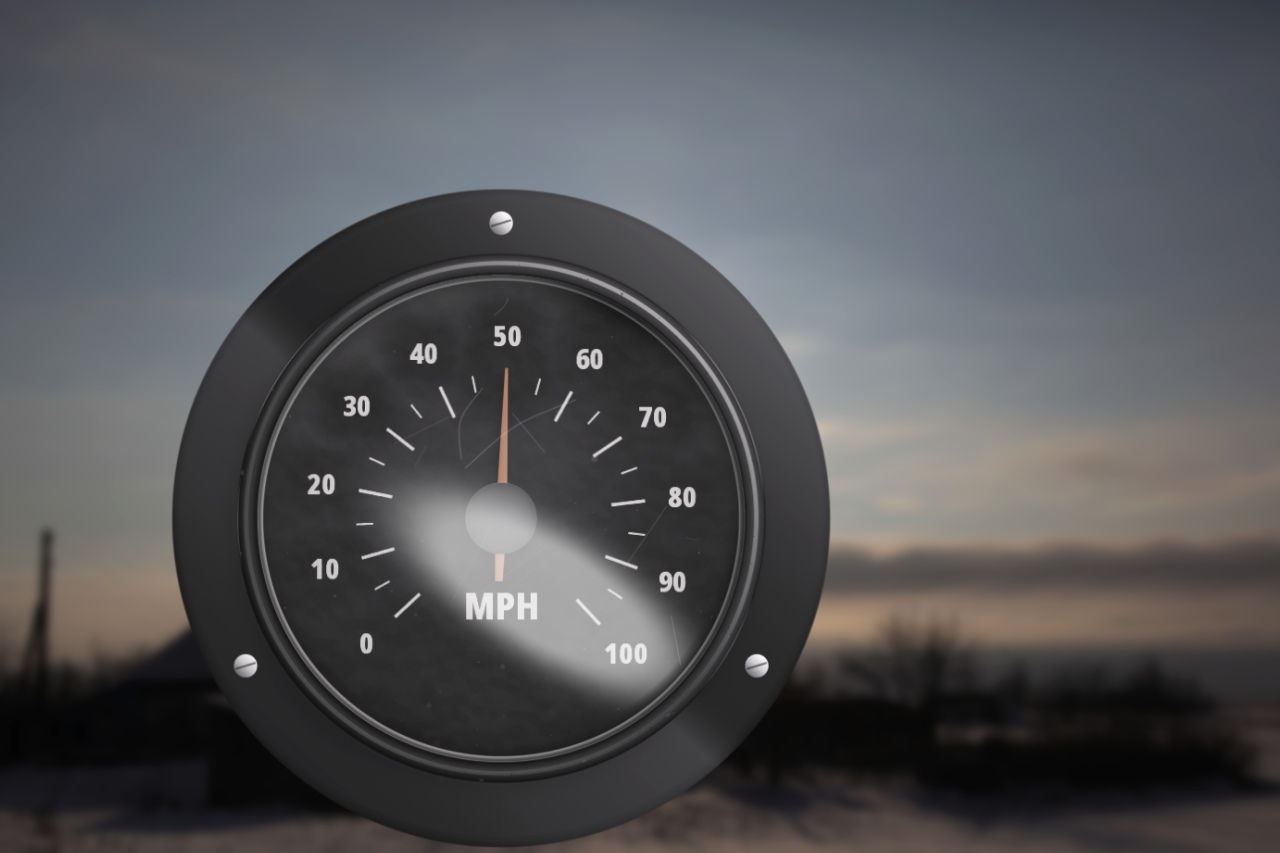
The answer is 50 mph
